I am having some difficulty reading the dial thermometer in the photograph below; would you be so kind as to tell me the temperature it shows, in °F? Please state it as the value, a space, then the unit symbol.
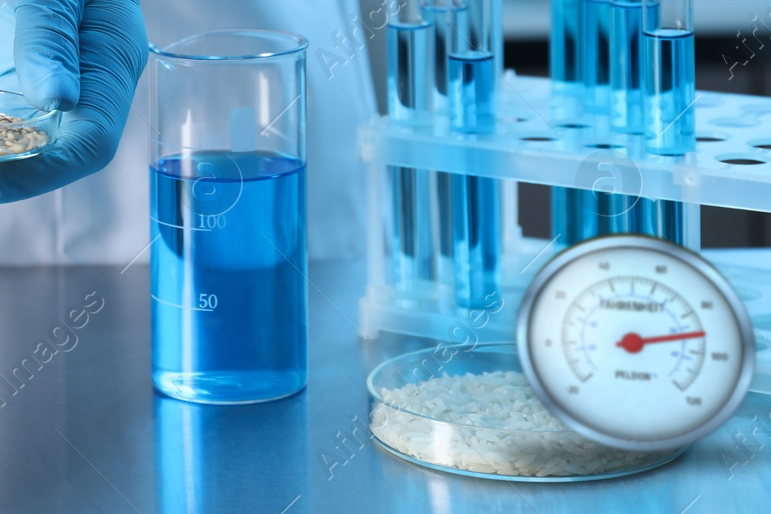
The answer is 90 °F
